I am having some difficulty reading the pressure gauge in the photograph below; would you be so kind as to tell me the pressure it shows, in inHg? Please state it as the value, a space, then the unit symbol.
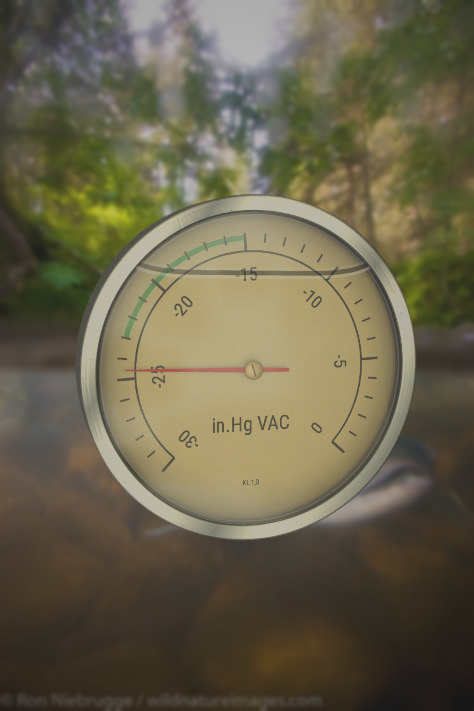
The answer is -24.5 inHg
